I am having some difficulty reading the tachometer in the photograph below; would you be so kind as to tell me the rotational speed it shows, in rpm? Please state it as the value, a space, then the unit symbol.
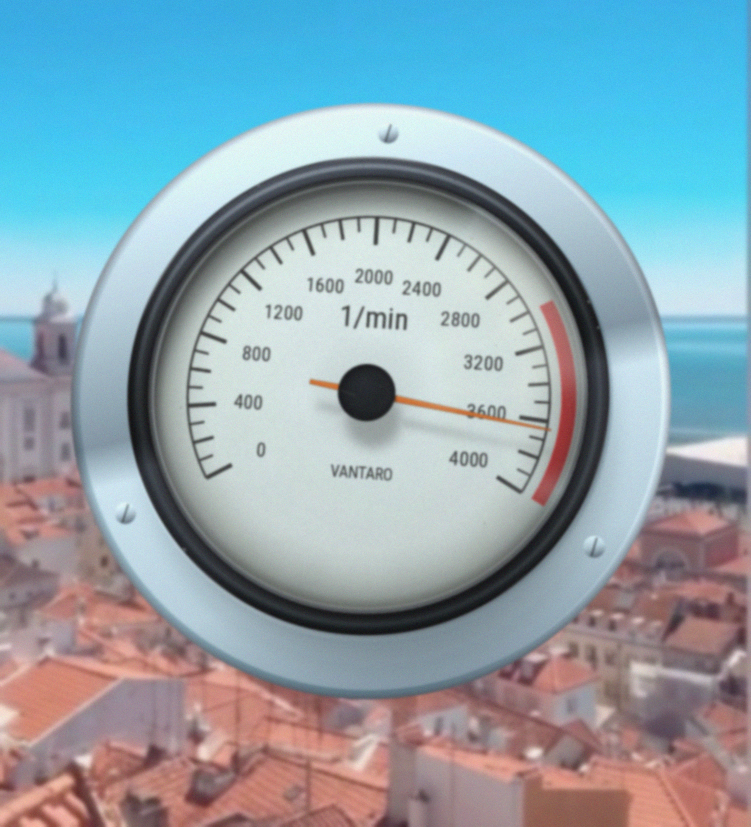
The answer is 3650 rpm
